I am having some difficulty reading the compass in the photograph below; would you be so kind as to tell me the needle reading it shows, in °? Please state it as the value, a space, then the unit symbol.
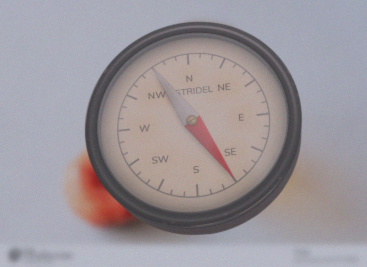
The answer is 150 °
